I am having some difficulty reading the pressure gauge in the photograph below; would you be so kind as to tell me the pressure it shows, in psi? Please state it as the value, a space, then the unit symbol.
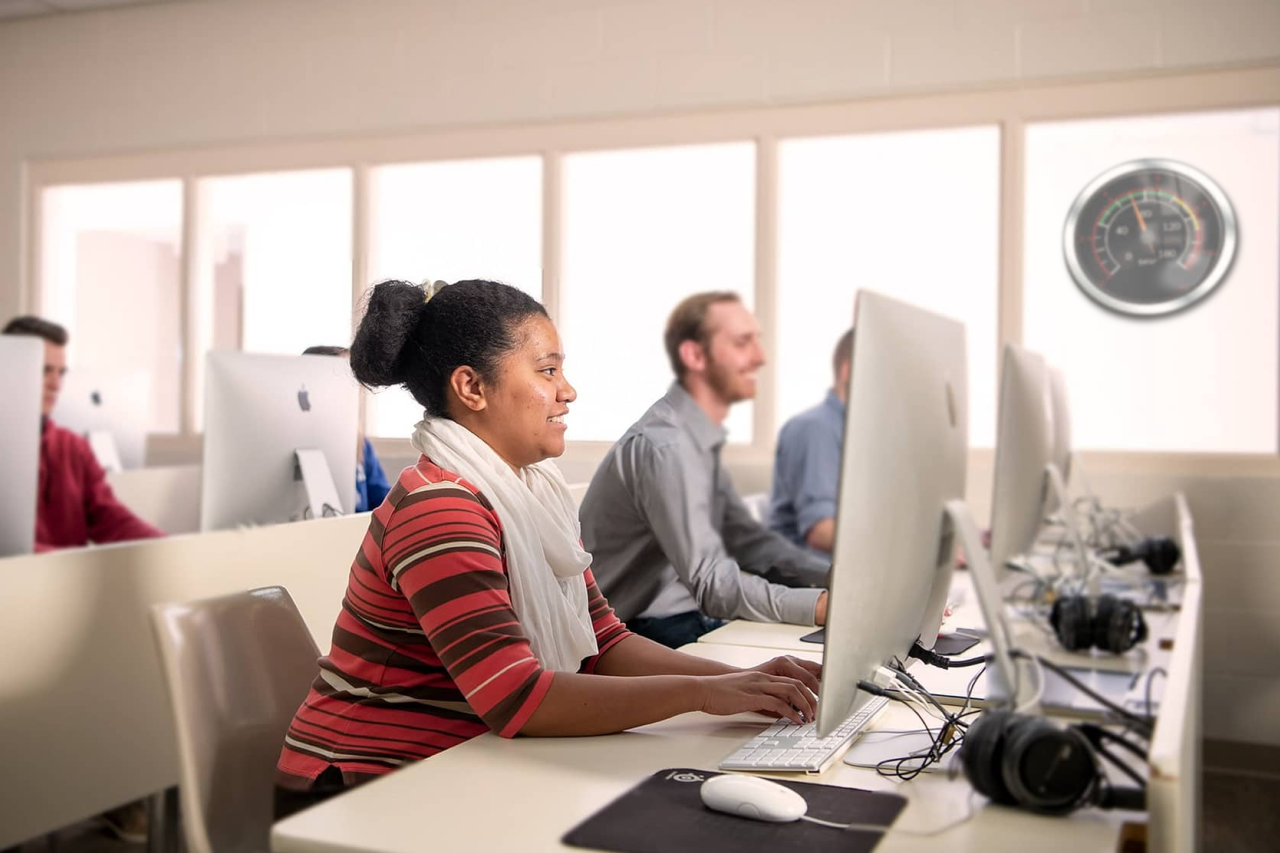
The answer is 70 psi
